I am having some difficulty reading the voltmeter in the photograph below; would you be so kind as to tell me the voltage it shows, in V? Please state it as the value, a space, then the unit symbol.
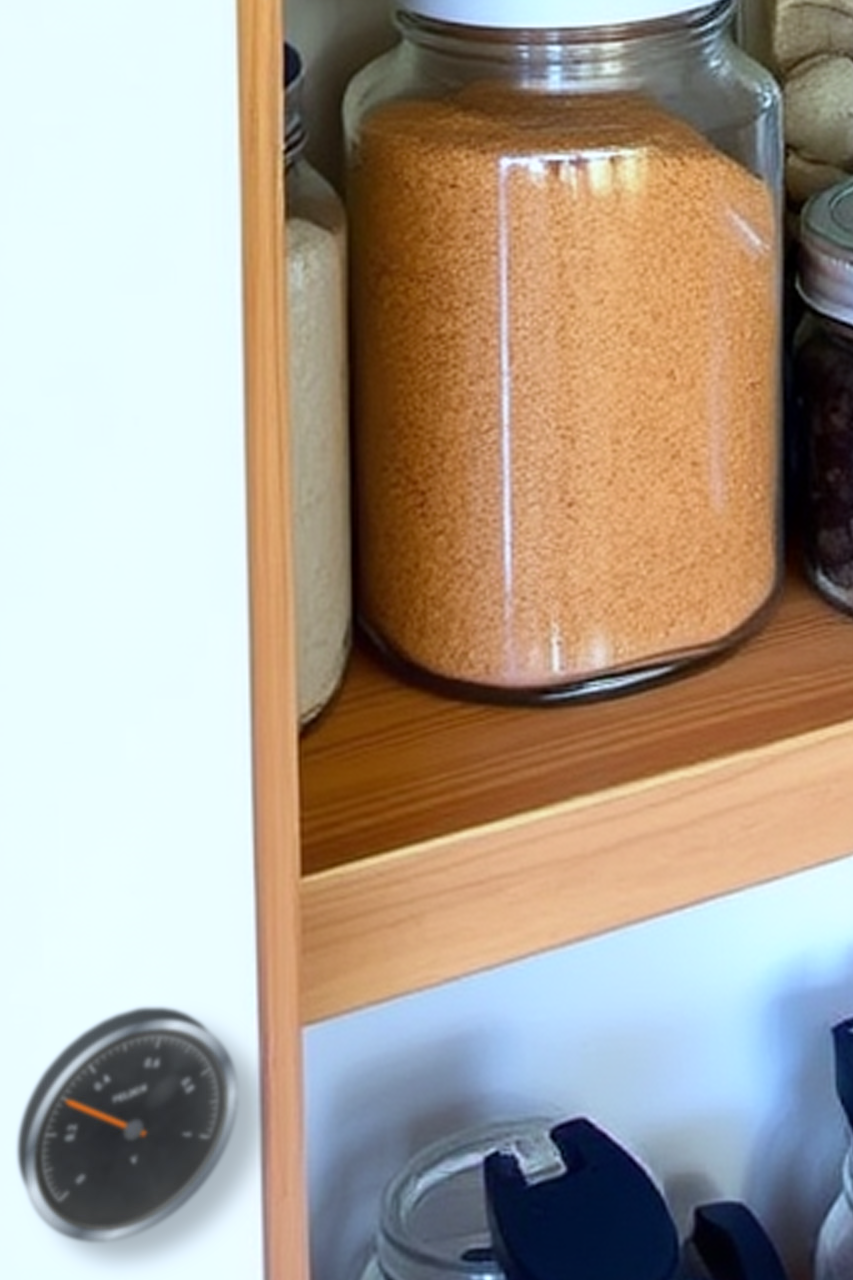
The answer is 0.3 V
